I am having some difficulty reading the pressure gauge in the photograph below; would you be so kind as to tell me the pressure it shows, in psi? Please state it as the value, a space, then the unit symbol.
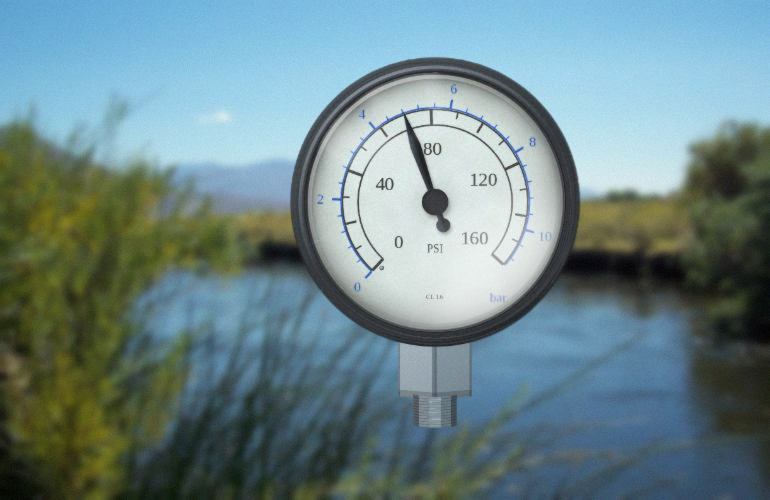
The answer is 70 psi
